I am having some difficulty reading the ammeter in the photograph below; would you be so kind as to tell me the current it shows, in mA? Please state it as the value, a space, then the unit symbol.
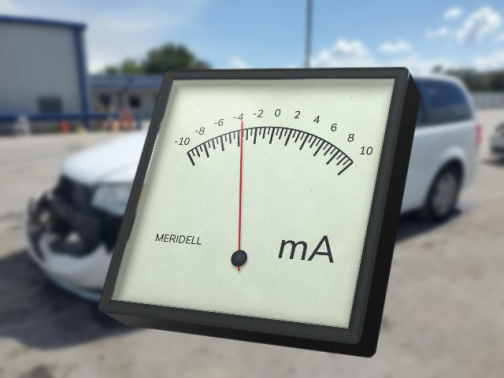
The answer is -3.5 mA
